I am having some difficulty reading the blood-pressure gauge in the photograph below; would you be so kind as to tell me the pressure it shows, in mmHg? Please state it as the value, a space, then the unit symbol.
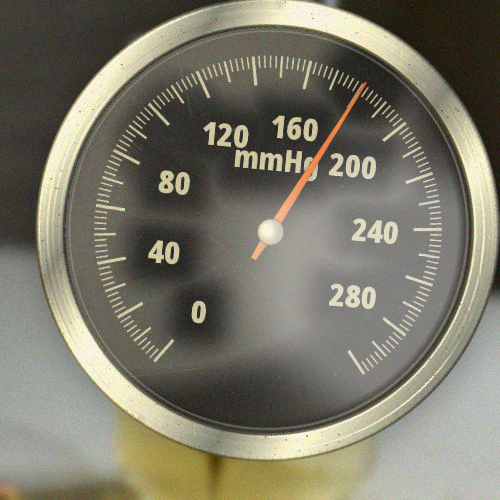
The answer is 180 mmHg
